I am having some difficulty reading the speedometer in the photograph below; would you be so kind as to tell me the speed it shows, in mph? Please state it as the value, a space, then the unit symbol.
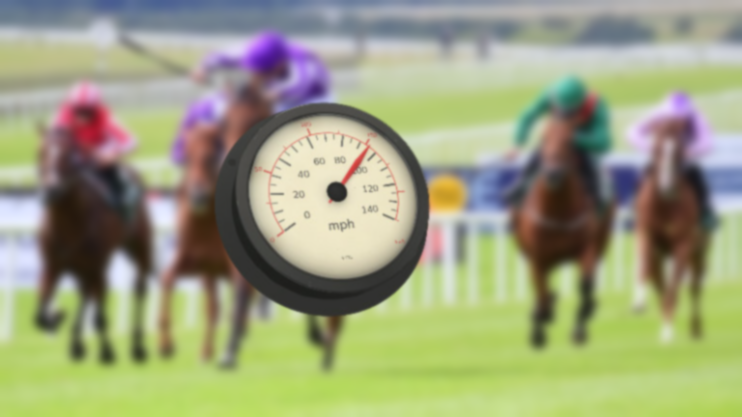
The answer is 95 mph
